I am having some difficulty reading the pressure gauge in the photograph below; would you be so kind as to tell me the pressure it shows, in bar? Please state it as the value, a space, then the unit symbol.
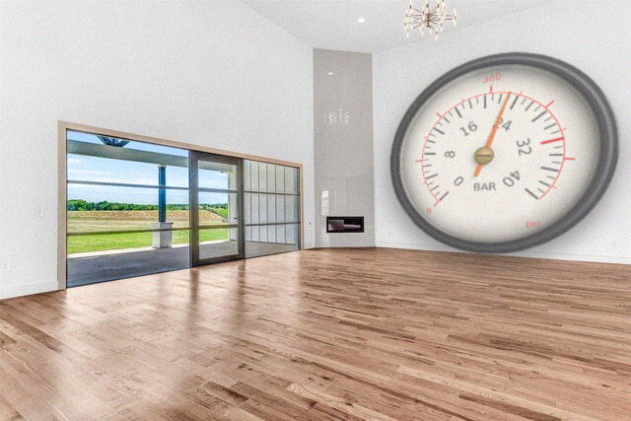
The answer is 23 bar
